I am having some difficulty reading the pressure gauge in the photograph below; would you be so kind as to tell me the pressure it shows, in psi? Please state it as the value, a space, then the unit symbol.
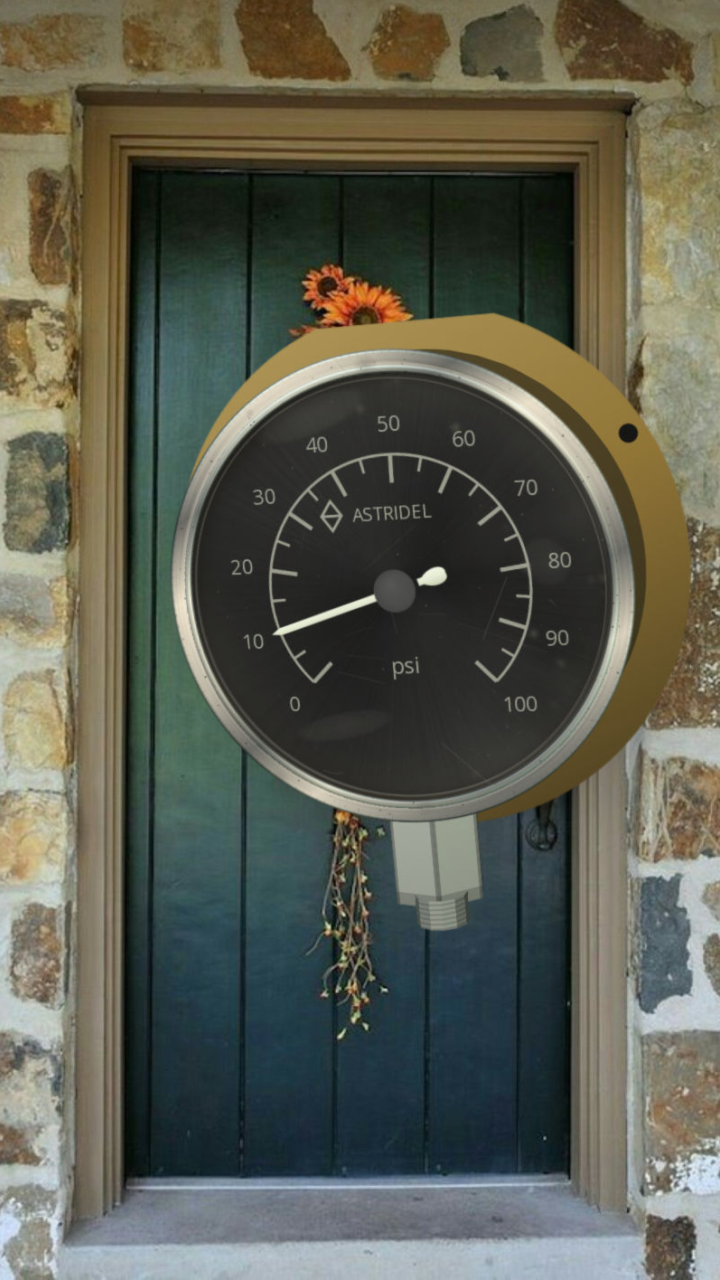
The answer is 10 psi
